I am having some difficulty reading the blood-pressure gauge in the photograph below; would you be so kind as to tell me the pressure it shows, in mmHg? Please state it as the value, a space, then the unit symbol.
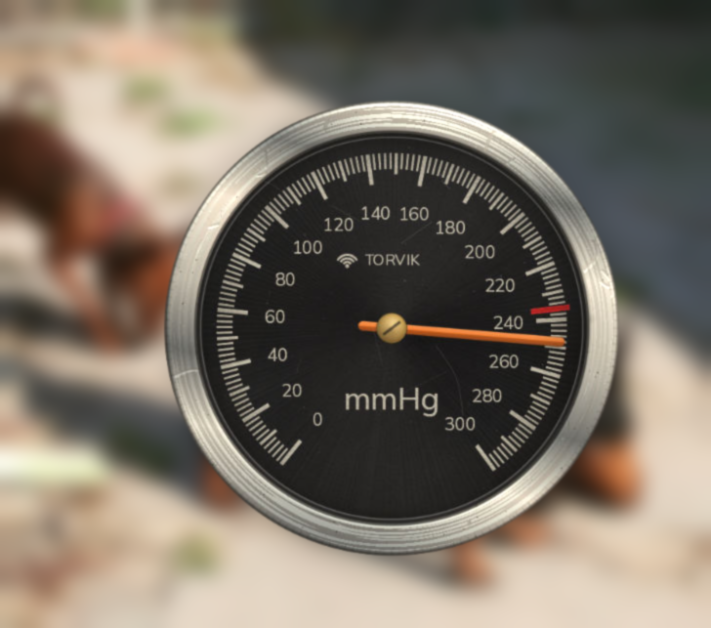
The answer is 248 mmHg
